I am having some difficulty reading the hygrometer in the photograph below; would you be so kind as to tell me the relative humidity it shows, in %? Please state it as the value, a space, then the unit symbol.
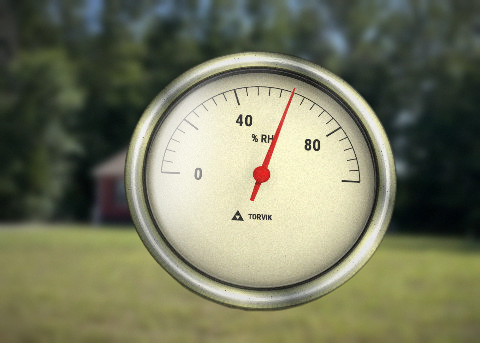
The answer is 60 %
